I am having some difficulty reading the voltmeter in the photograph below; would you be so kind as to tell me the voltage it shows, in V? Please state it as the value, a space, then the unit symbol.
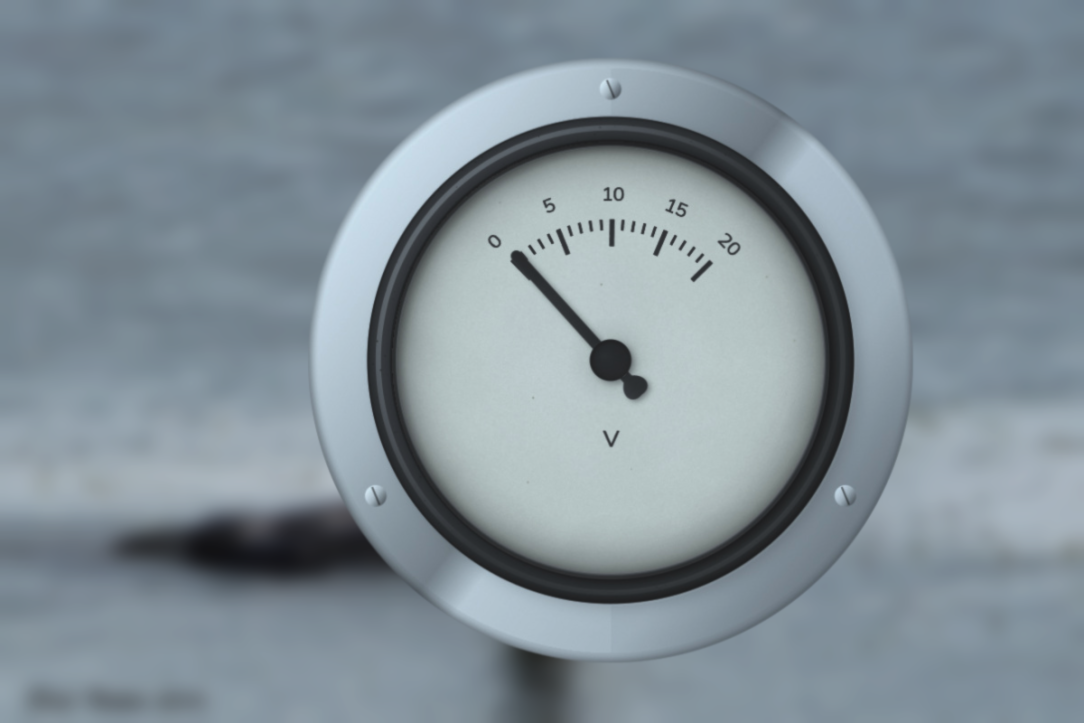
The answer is 0.5 V
